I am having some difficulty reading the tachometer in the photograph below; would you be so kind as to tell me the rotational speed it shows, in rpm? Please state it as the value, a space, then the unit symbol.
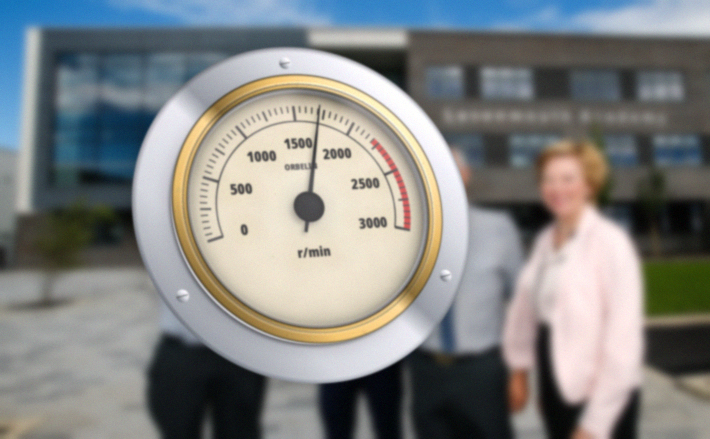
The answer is 1700 rpm
